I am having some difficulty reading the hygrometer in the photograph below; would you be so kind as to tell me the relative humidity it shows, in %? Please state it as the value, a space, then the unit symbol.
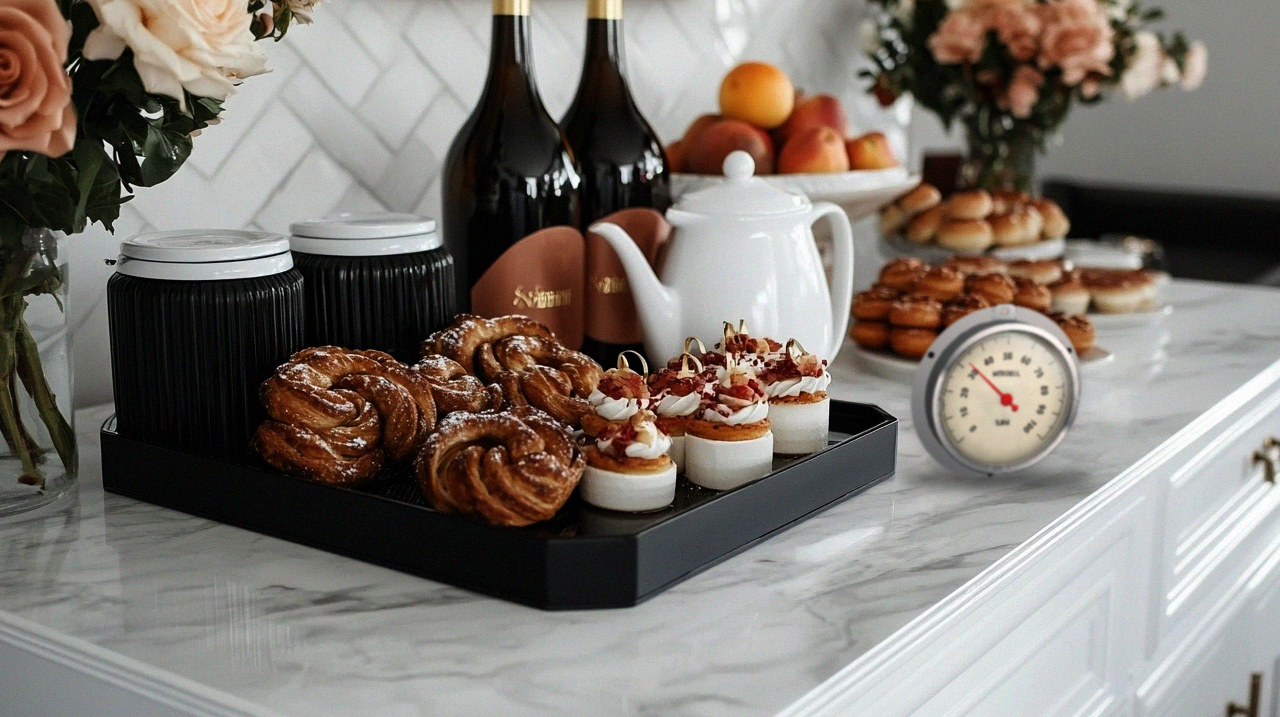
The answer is 32.5 %
